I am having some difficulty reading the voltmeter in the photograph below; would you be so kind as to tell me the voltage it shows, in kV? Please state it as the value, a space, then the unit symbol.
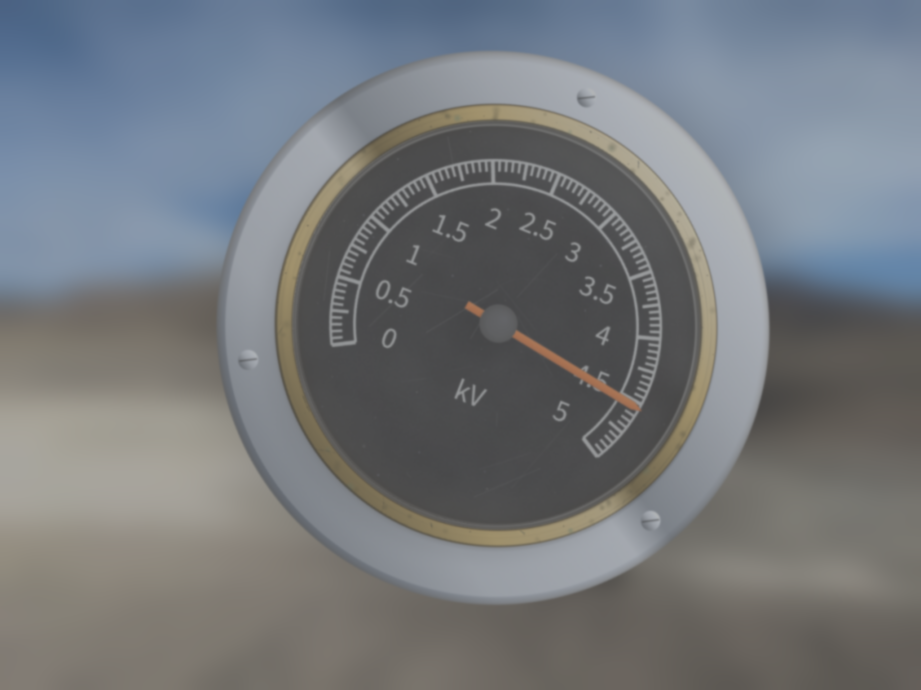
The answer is 4.55 kV
